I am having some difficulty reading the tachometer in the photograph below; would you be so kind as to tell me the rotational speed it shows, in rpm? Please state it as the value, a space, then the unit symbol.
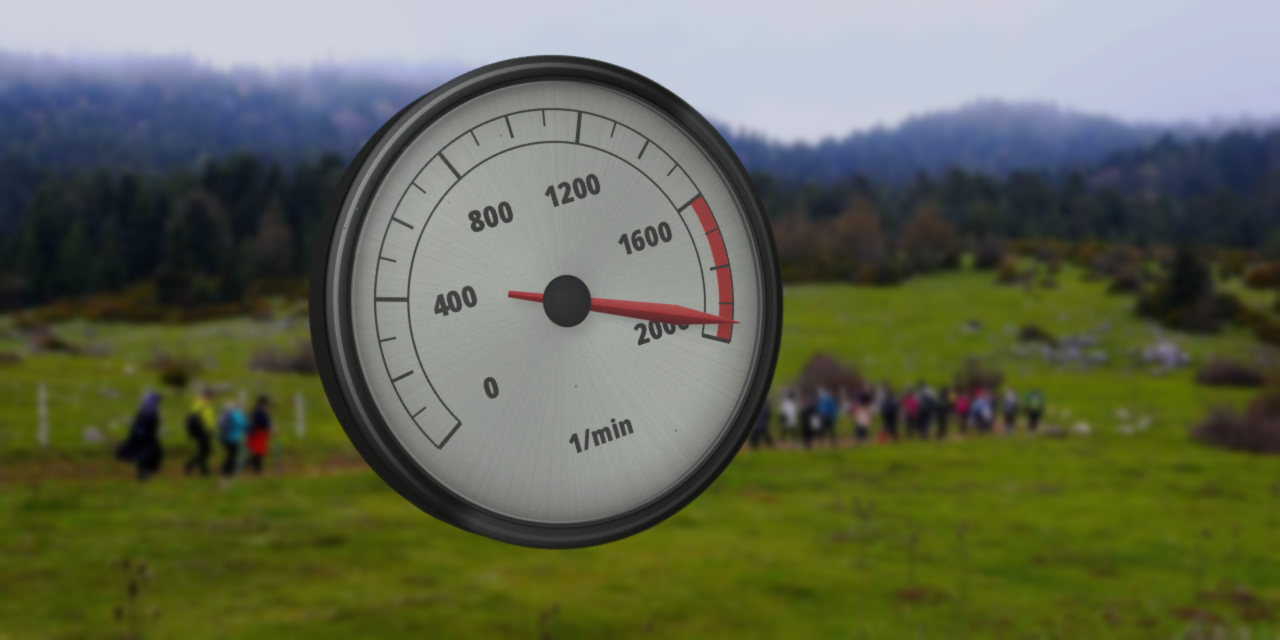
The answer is 1950 rpm
